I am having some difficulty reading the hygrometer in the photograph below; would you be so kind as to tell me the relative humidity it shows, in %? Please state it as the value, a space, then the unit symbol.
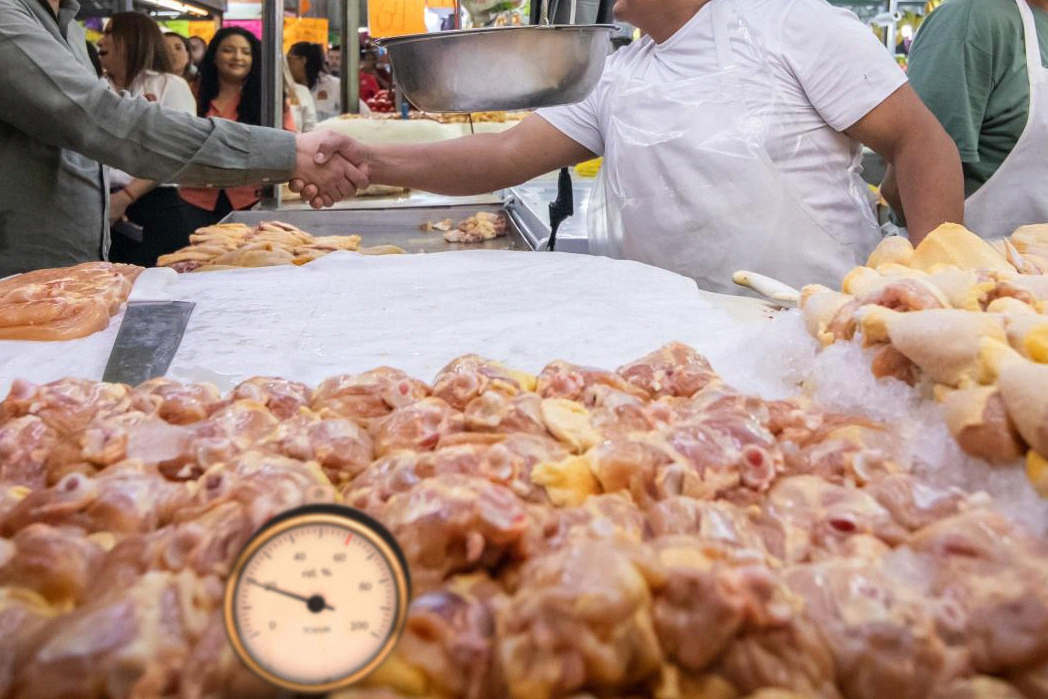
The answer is 20 %
